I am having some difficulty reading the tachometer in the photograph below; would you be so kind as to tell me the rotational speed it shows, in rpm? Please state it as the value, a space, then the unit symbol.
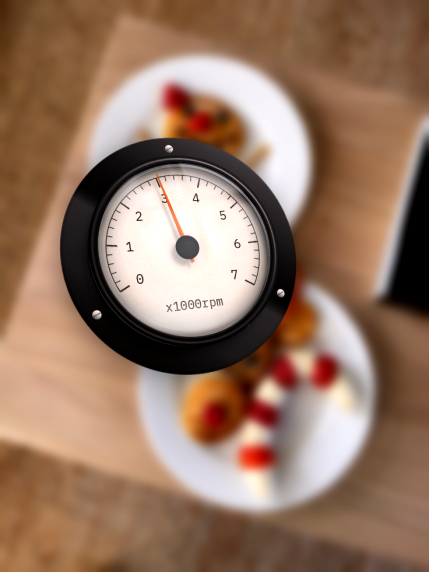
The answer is 3000 rpm
